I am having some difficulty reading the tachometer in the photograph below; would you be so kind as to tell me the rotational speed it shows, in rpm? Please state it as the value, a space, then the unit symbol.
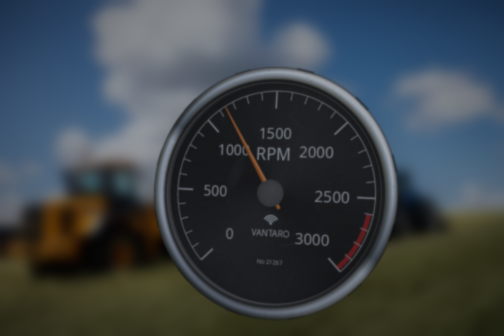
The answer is 1150 rpm
